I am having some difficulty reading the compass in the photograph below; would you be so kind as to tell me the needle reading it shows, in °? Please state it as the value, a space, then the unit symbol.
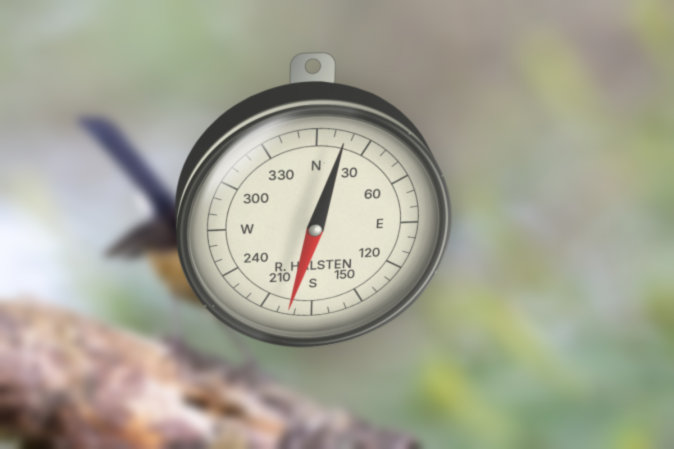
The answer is 195 °
